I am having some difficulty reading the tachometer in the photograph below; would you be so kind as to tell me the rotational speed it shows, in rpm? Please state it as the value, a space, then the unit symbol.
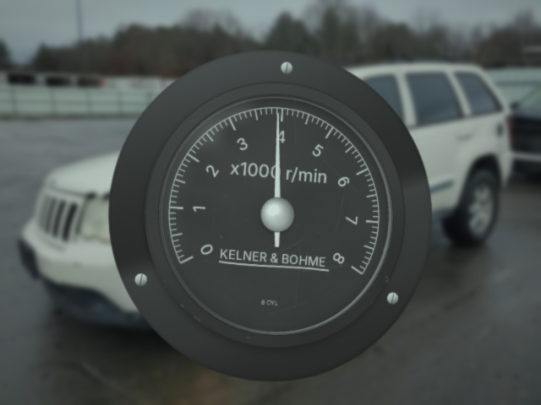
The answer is 3900 rpm
